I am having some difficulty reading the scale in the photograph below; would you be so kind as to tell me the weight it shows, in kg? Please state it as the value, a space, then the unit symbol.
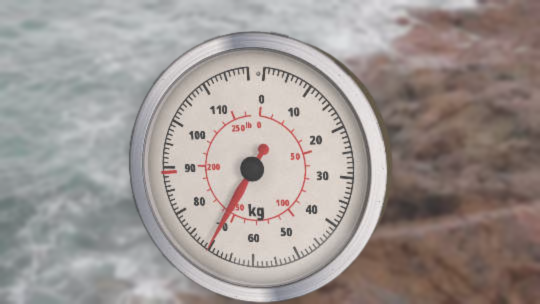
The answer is 70 kg
